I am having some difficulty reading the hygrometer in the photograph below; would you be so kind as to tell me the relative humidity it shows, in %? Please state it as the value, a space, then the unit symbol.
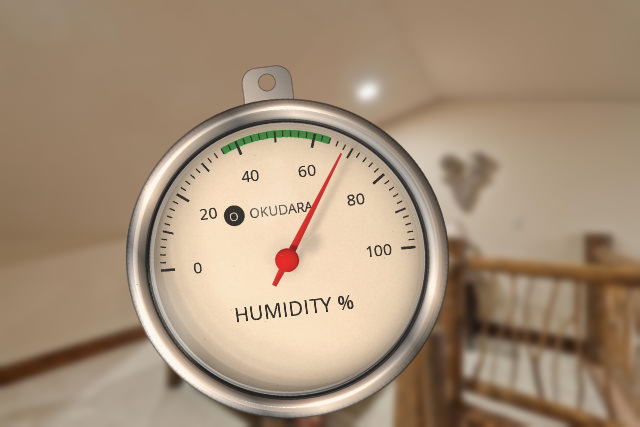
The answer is 68 %
